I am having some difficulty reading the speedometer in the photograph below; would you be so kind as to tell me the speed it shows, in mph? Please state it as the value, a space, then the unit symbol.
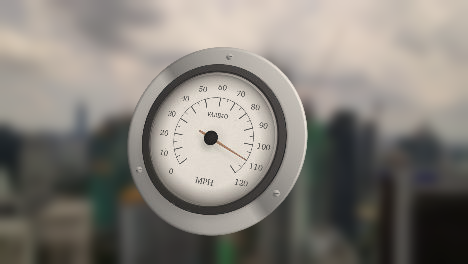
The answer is 110 mph
